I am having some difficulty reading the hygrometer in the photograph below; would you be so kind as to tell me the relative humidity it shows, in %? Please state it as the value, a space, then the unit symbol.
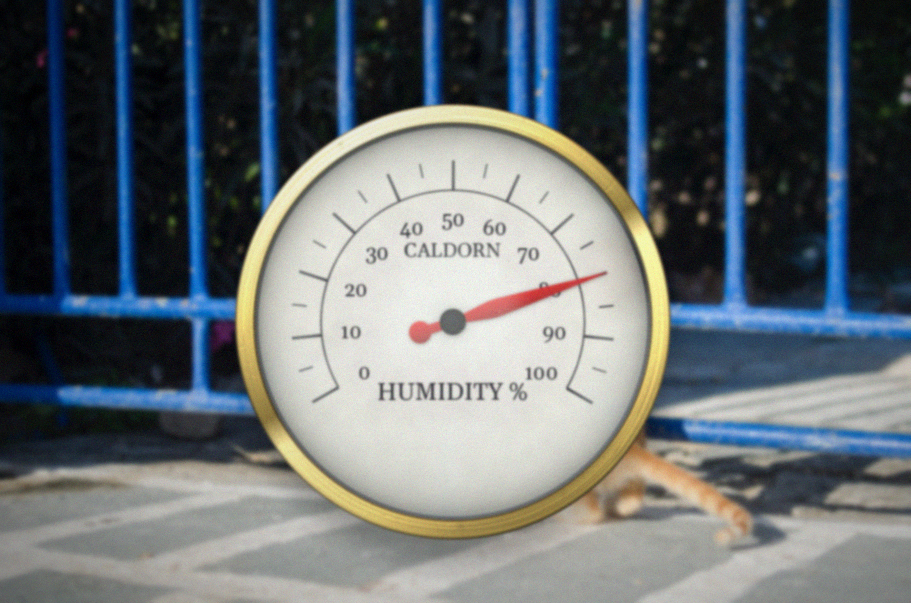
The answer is 80 %
